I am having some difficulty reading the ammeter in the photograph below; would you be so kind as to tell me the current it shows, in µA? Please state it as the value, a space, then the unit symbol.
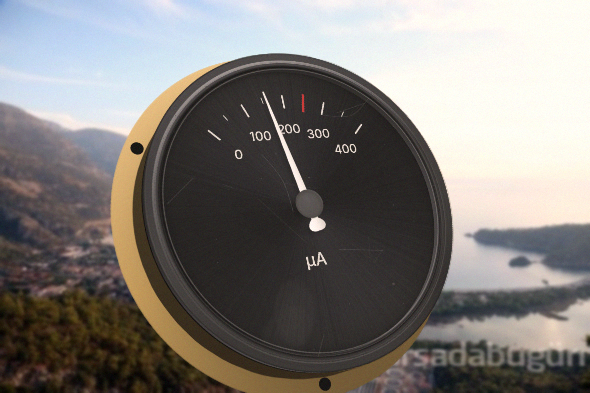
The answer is 150 µA
